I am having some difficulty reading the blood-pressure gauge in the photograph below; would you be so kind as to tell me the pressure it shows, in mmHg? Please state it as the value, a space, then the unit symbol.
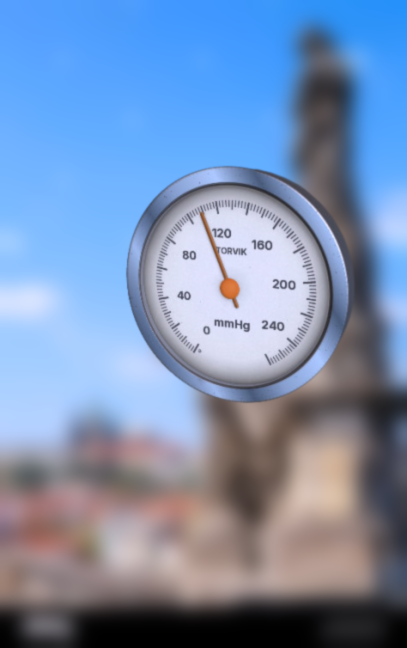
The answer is 110 mmHg
